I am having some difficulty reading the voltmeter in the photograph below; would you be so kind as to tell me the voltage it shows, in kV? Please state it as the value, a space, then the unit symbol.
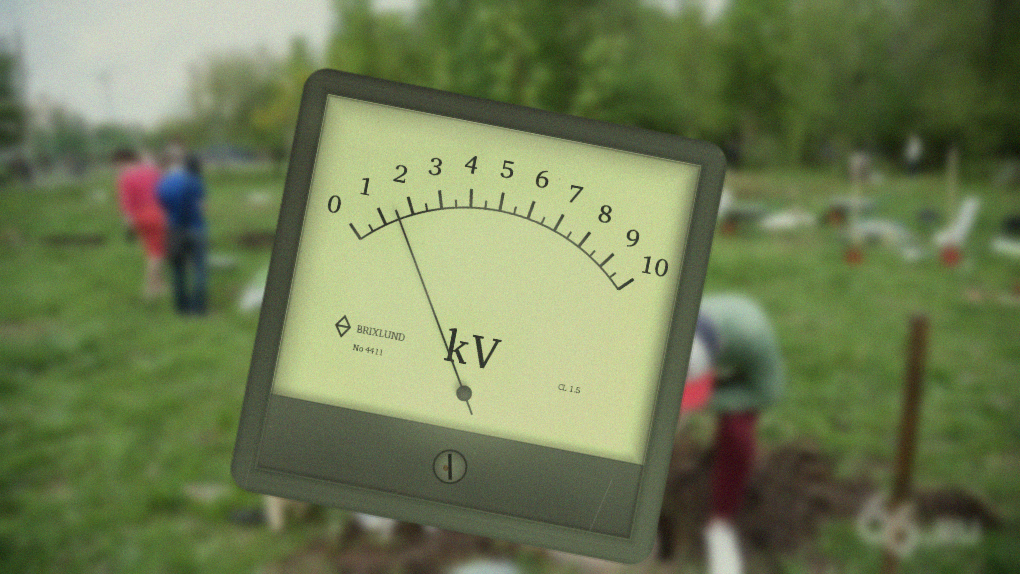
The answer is 1.5 kV
